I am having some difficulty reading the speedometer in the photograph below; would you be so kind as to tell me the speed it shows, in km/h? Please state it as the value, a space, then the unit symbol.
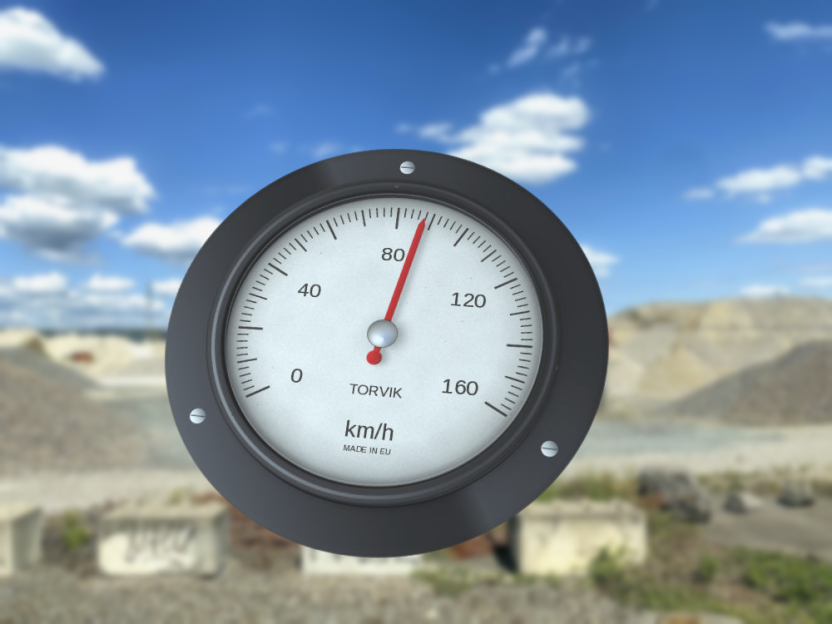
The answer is 88 km/h
